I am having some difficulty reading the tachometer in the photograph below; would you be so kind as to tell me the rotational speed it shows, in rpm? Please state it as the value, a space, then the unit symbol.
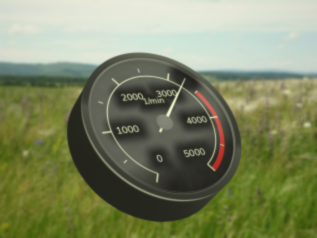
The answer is 3250 rpm
